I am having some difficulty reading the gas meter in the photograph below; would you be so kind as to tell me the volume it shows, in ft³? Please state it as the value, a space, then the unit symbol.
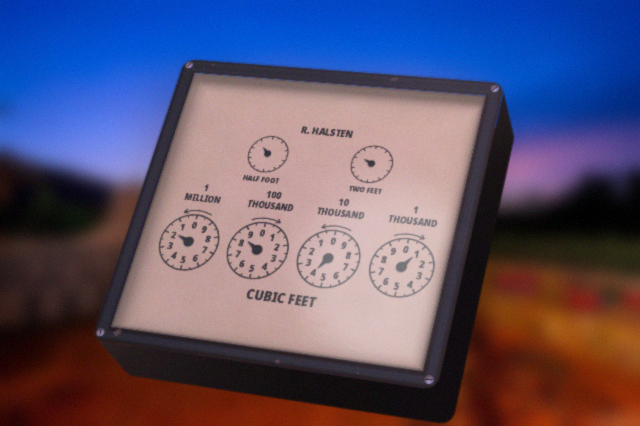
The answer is 184100 ft³
